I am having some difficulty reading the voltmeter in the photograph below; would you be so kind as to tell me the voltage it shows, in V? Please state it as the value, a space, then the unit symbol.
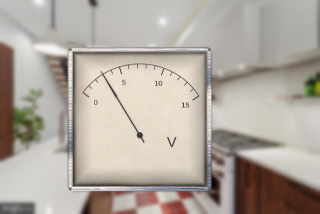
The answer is 3 V
